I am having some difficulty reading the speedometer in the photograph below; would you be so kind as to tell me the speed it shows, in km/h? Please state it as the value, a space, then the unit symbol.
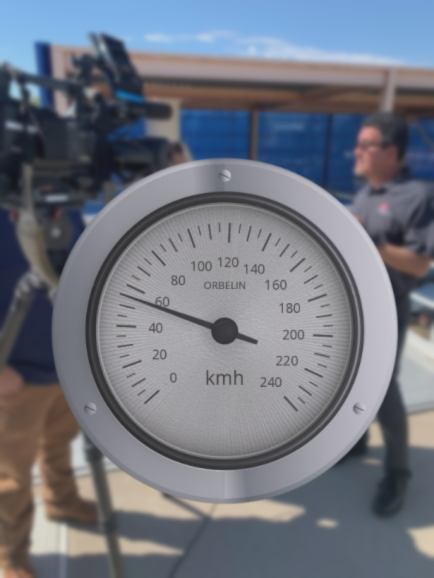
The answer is 55 km/h
